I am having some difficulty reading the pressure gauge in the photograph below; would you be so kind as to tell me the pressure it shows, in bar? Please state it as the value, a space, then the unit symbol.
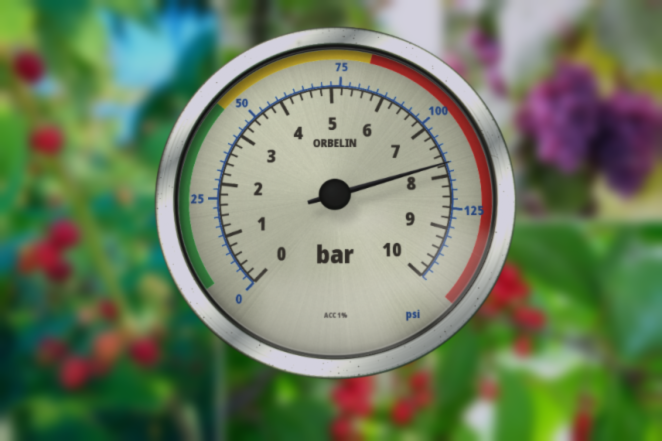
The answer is 7.8 bar
